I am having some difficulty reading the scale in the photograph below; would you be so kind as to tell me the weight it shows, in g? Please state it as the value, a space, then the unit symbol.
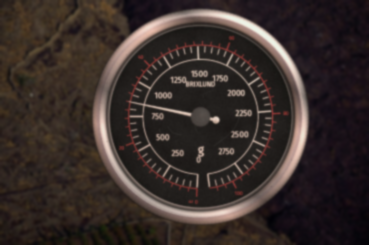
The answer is 850 g
